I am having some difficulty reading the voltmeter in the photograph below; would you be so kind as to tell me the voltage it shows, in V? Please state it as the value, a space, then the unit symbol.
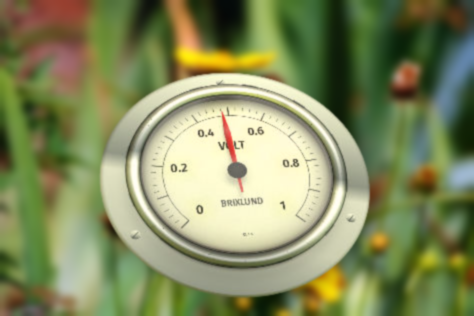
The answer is 0.48 V
